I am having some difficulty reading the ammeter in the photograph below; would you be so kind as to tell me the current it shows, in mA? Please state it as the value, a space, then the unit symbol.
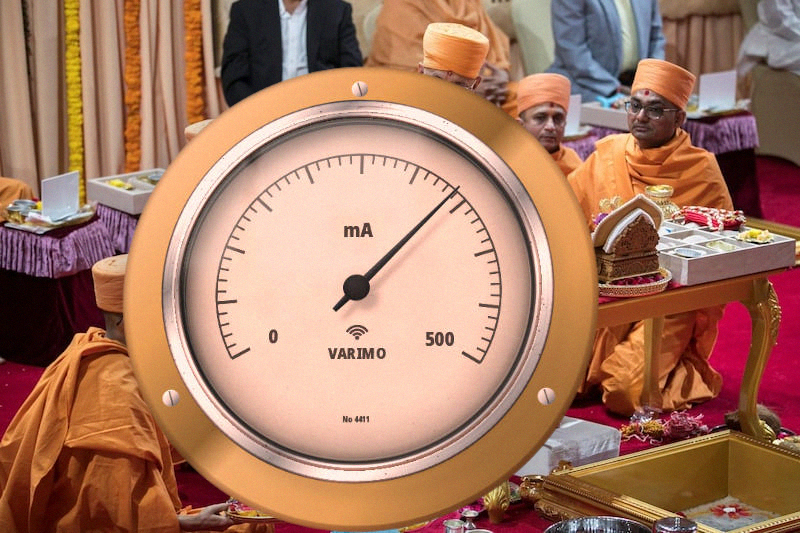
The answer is 340 mA
